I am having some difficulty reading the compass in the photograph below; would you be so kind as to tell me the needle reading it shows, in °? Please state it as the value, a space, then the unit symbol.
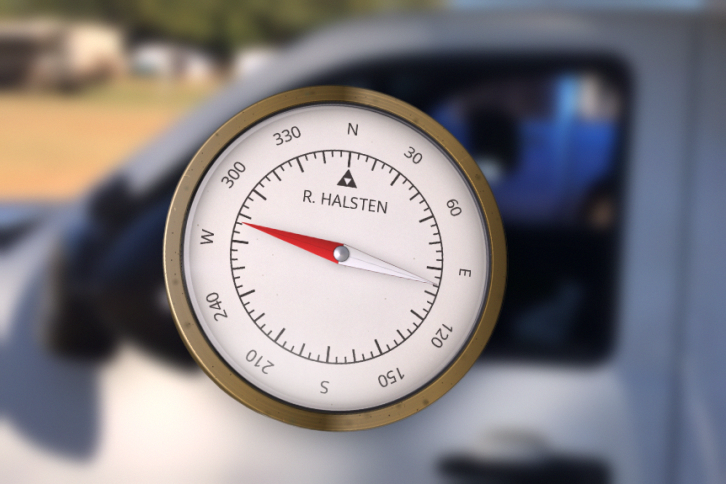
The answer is 280 °
